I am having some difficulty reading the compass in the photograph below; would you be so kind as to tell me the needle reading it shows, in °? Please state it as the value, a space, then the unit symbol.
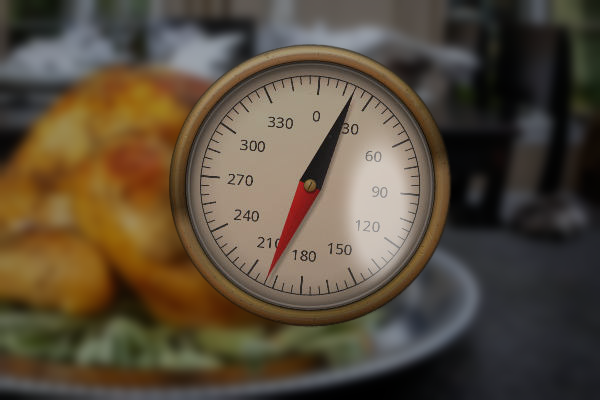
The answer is 200 °
